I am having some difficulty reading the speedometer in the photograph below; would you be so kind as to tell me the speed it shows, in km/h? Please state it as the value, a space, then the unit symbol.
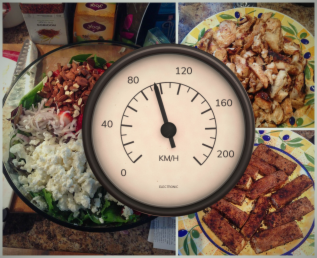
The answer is 95 km/h
